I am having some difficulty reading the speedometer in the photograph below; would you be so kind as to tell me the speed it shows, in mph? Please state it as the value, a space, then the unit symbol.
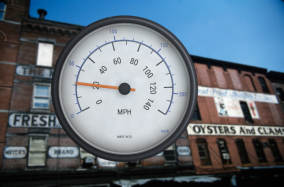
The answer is 20 mph
